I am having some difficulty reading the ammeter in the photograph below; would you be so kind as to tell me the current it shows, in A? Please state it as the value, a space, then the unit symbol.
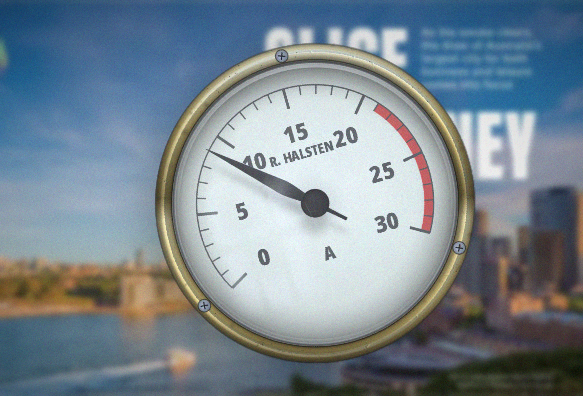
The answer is 9 A
